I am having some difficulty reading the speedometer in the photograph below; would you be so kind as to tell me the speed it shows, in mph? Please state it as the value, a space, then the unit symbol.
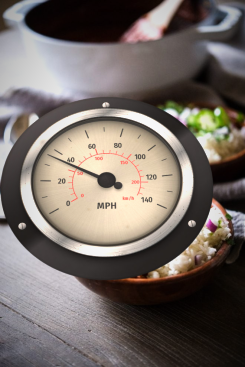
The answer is 35 mph
